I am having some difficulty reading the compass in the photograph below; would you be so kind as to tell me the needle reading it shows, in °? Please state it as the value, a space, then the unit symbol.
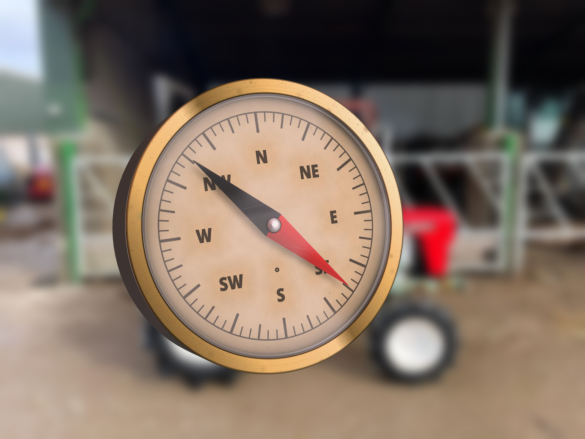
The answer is 135 °
